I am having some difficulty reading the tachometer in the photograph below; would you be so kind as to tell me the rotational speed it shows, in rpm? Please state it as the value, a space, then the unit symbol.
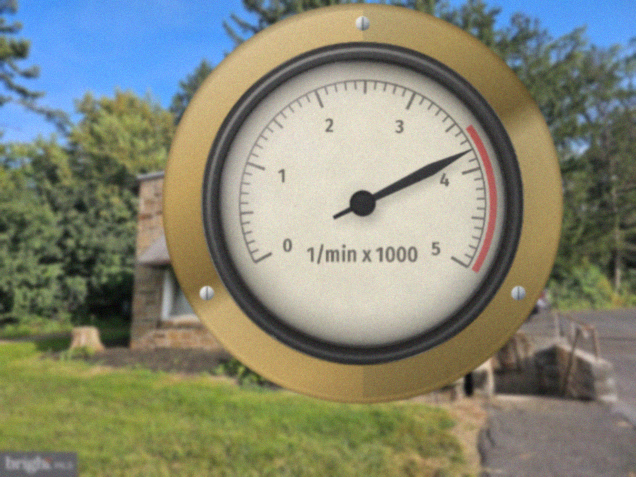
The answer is 3800 rpm
